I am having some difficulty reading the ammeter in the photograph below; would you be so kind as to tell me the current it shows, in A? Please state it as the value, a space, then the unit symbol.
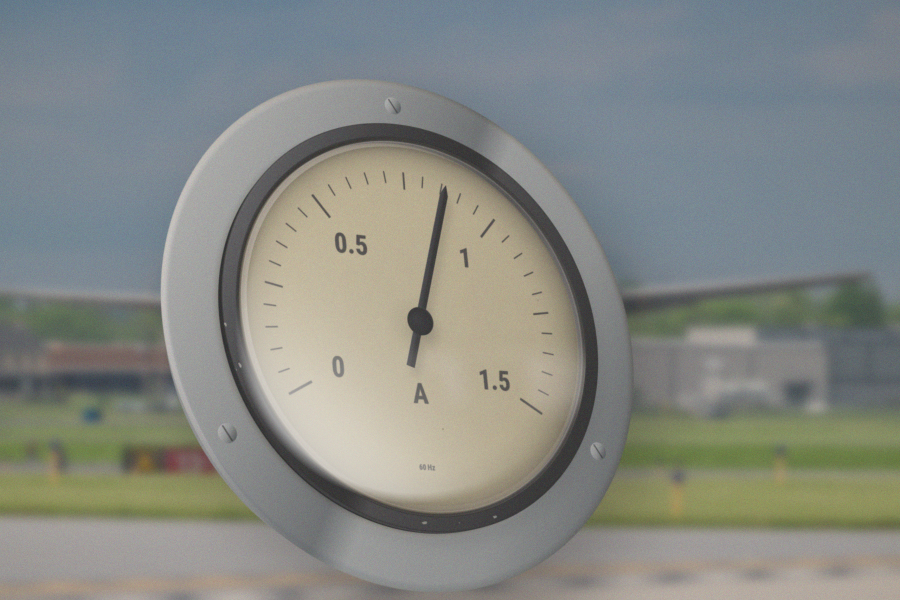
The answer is 0.85 A
